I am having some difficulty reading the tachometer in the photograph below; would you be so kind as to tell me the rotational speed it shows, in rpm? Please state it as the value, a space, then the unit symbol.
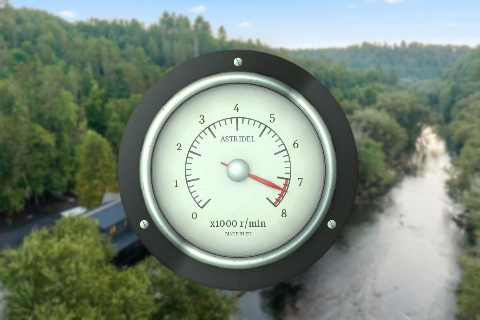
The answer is 7400 rpm
